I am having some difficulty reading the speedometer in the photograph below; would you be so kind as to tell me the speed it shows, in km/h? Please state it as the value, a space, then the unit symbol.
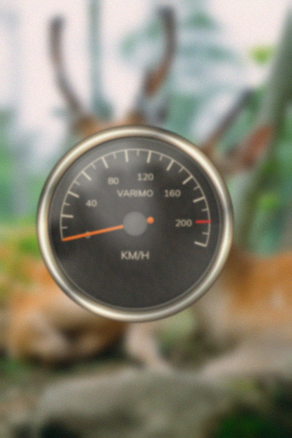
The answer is 0 km/h
